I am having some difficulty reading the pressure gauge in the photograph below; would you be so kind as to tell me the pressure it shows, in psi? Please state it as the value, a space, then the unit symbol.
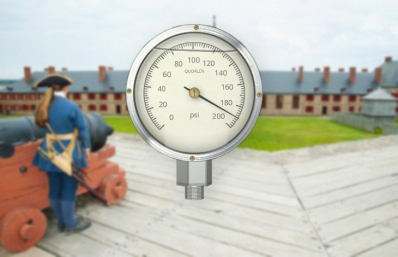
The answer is 190 psi
